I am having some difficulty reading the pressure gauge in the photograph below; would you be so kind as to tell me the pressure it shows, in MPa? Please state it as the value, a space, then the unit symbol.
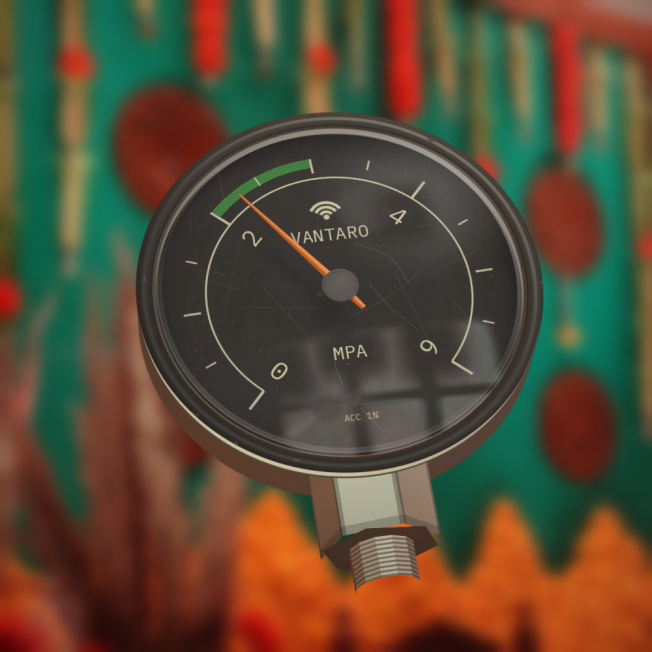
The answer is 2.25 MPa
